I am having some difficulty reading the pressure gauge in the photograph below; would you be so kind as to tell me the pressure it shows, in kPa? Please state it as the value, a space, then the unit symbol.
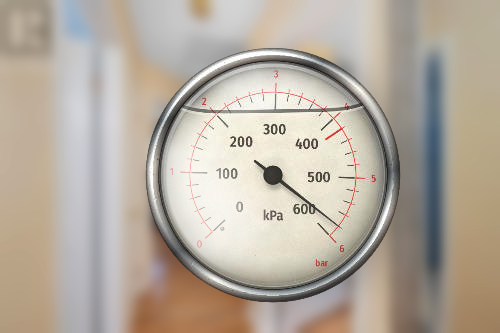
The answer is 580 kPa
